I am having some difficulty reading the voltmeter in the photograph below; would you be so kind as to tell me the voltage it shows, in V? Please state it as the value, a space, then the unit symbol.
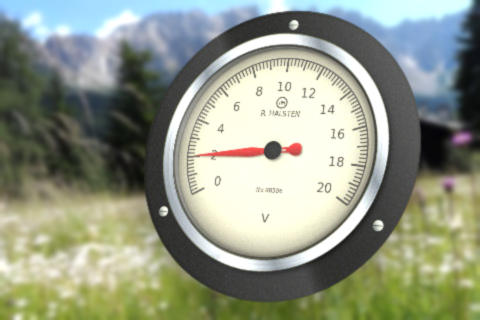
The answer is 2 V
